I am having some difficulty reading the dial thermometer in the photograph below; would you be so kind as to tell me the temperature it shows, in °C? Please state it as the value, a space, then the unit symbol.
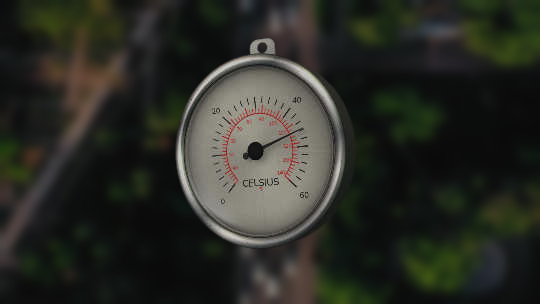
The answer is 46 °C
